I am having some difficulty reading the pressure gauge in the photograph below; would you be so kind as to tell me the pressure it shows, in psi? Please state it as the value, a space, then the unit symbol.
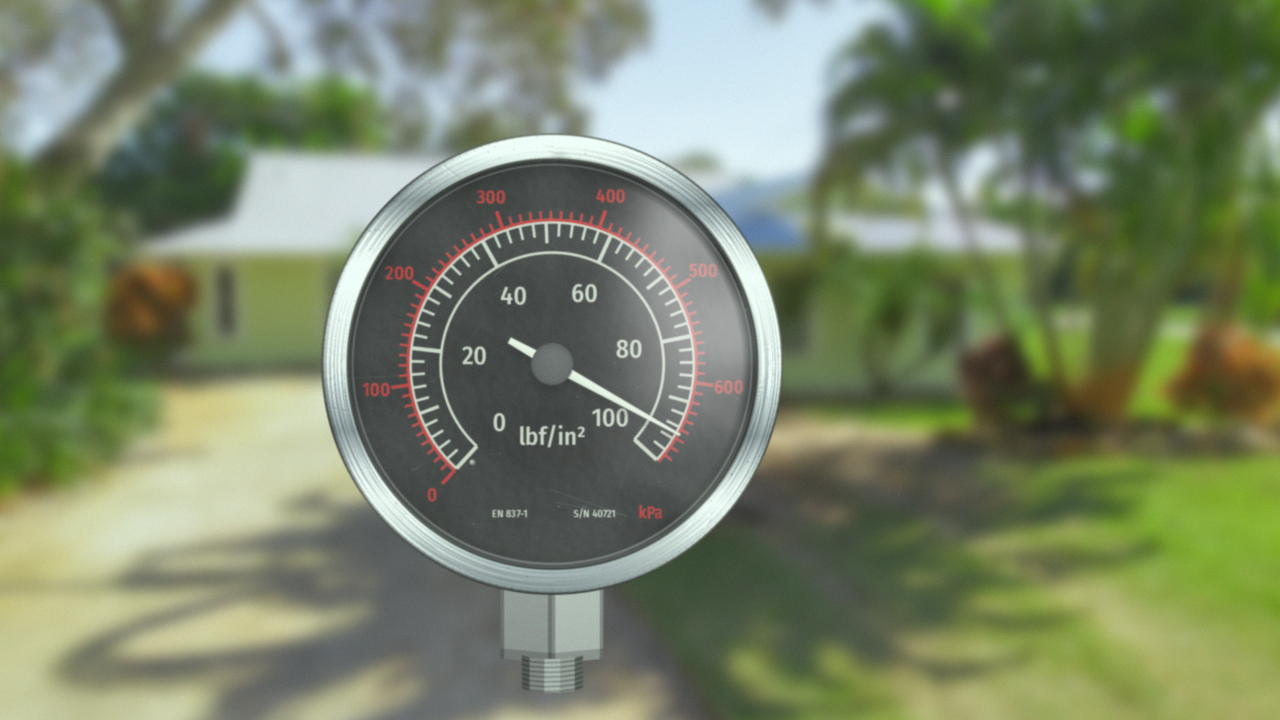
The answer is 95 psi
